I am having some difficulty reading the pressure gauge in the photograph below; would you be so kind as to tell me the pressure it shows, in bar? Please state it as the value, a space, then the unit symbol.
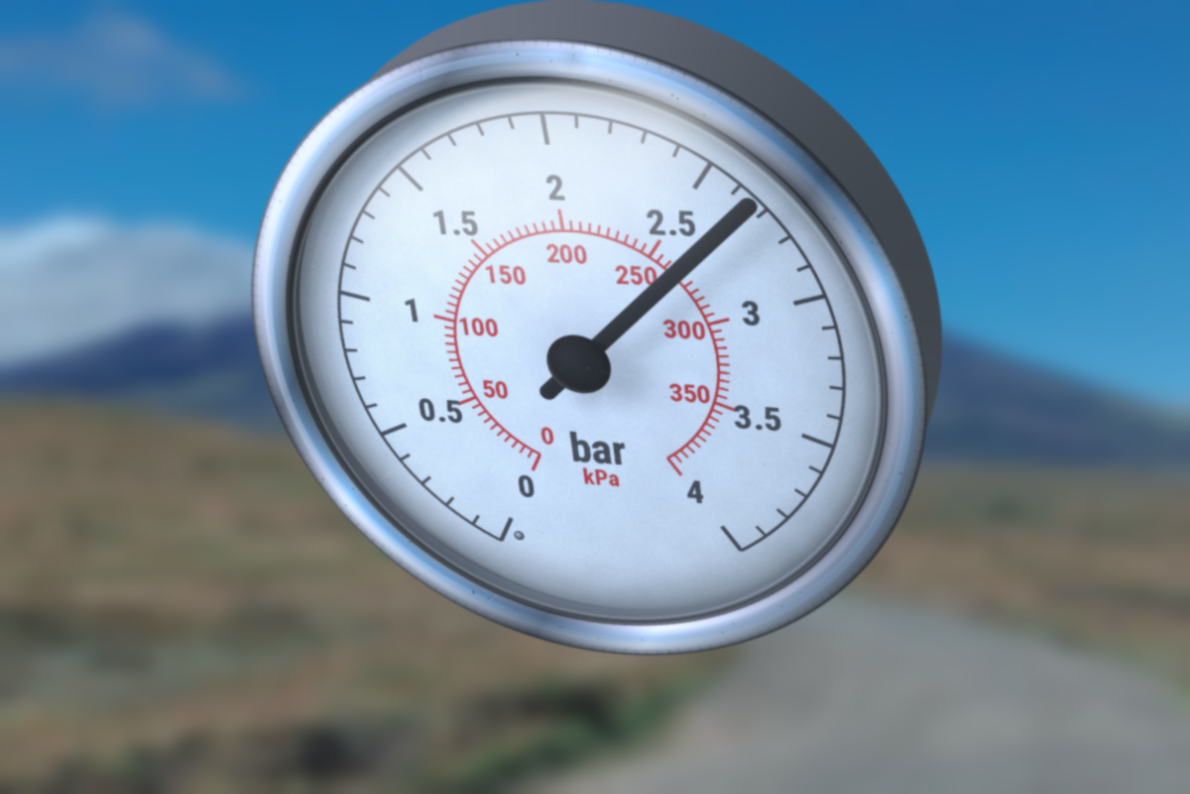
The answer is 2.65 bar
